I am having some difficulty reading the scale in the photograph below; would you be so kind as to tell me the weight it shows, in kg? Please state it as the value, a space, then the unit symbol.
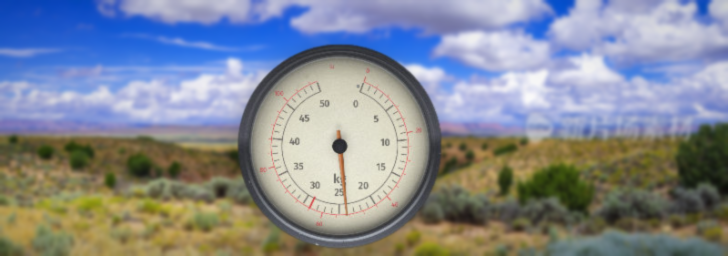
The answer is 24 kg
